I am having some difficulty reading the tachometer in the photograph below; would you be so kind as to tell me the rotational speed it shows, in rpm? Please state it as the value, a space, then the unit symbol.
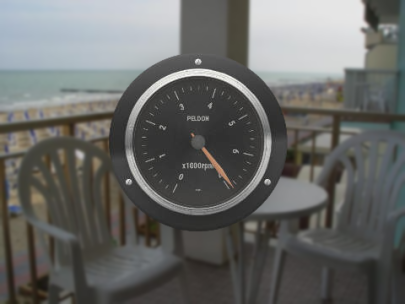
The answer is 6900 rpm
